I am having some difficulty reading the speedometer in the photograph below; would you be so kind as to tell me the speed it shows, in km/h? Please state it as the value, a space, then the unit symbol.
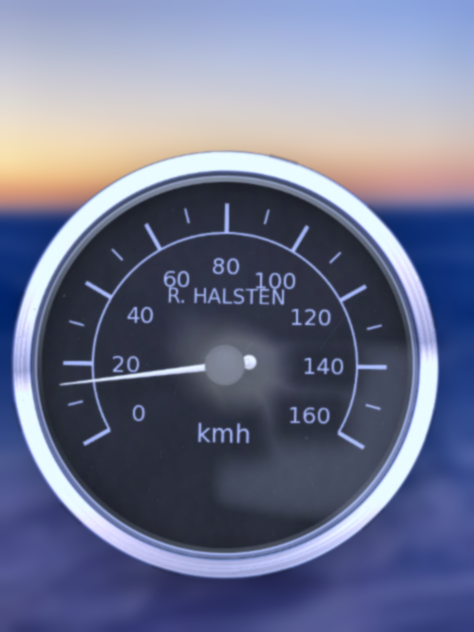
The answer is 15 km/h
